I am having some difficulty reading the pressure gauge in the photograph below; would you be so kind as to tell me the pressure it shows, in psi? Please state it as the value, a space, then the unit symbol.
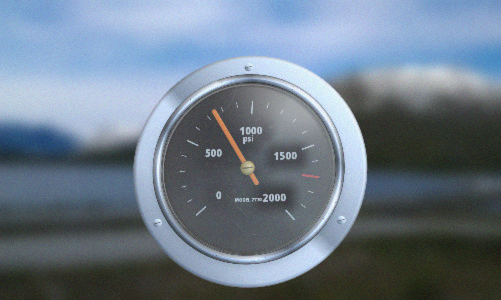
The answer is 750 psi
